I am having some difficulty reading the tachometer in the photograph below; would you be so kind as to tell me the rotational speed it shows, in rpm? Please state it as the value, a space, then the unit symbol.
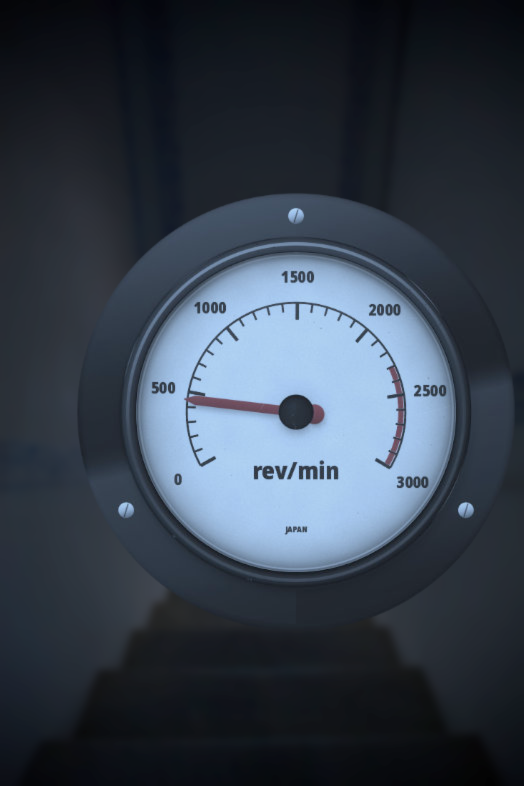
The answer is 450 rpm
